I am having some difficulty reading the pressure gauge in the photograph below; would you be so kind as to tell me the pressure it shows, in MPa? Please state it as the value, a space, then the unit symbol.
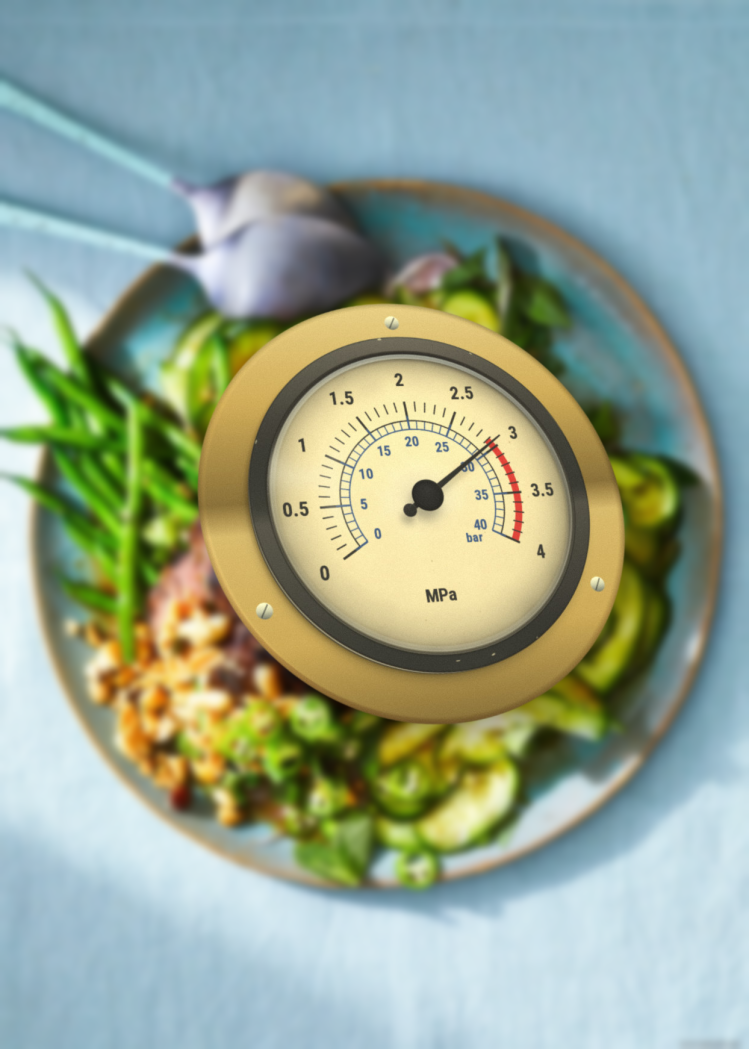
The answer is 2.95 MPa
